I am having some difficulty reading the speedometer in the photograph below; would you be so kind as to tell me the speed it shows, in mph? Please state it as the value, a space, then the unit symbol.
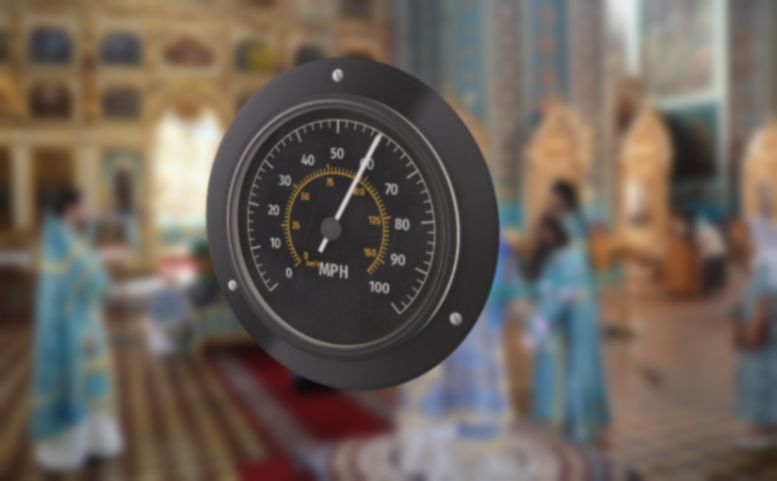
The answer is 60 mph
